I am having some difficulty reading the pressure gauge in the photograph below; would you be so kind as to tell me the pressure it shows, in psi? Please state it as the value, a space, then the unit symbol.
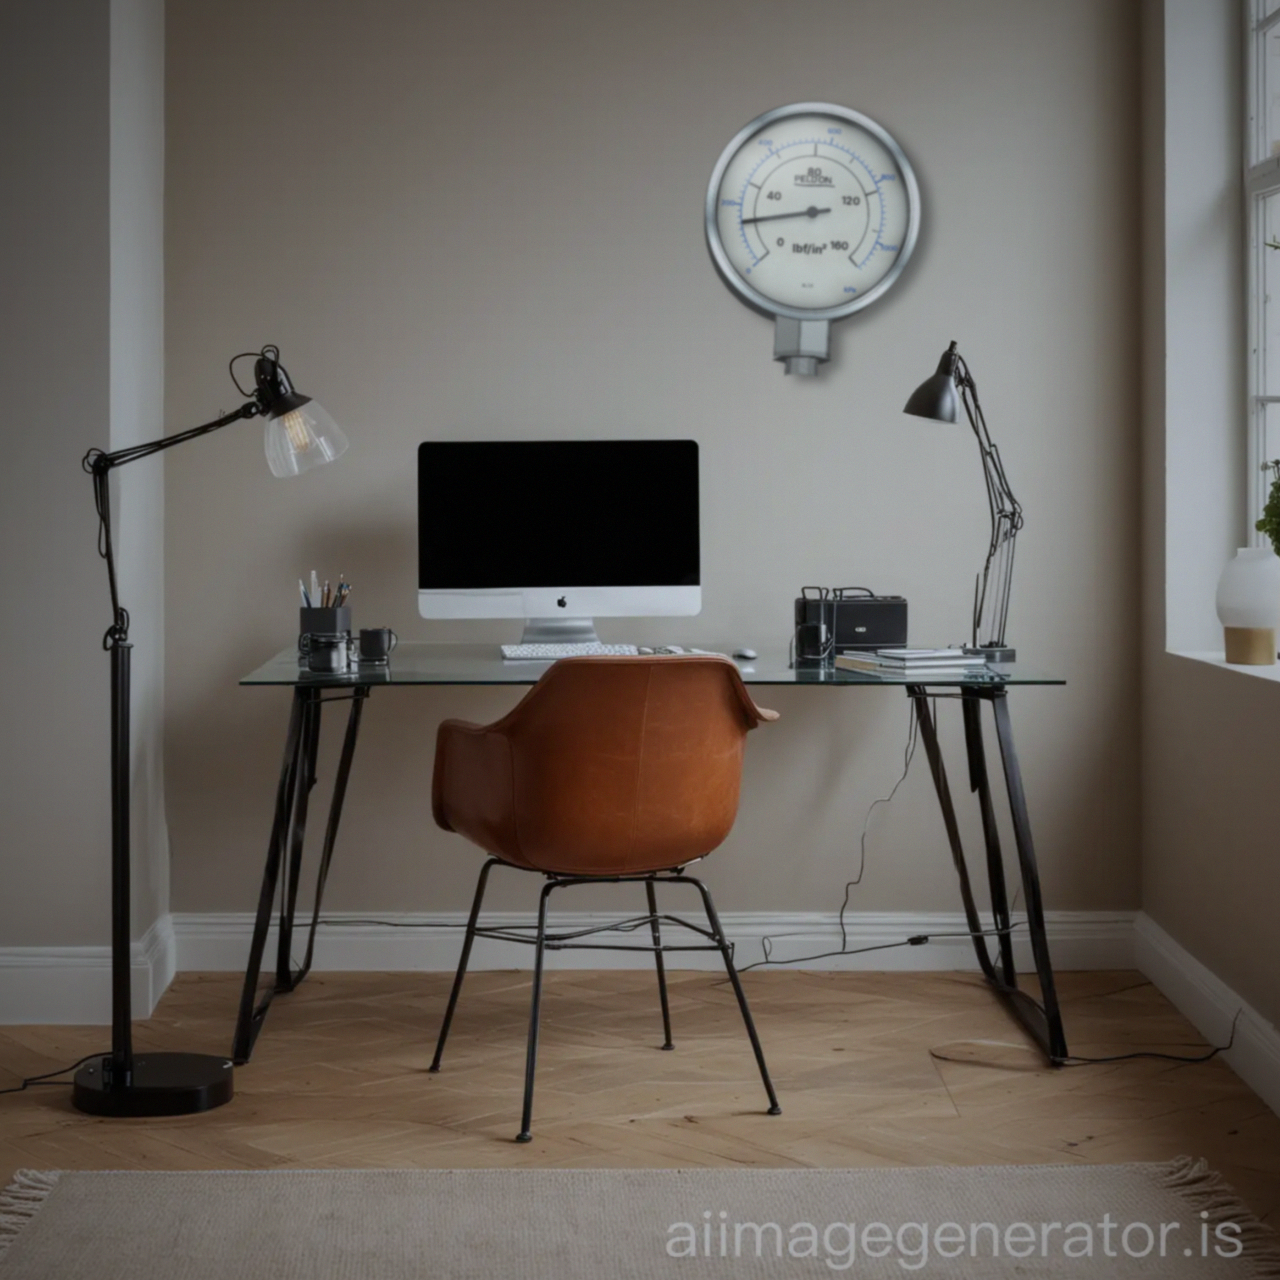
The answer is 20 psi
